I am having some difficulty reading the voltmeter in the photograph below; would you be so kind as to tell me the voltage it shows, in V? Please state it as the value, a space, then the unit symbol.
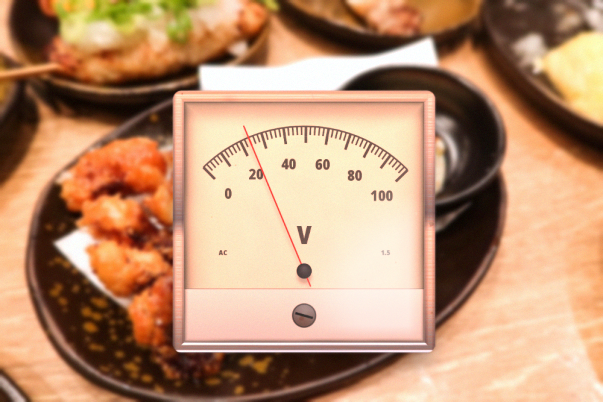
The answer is 24 V
